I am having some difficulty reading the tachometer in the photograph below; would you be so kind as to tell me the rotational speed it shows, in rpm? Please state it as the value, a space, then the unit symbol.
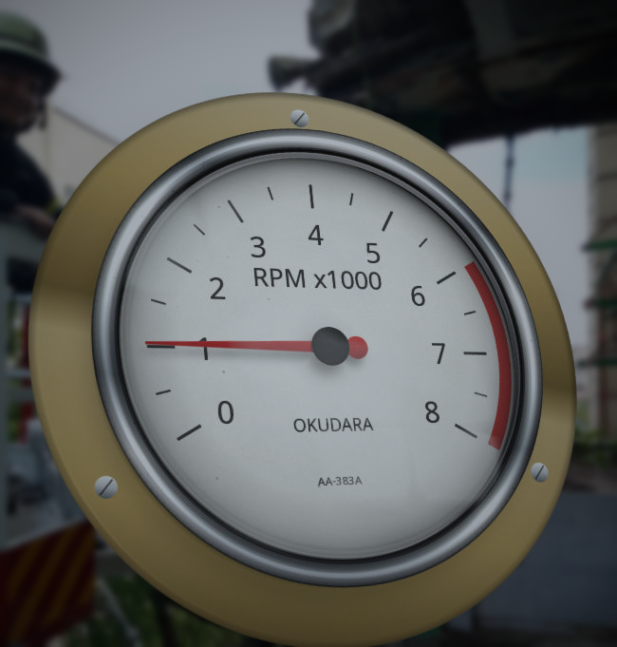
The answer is 1000 rpm
